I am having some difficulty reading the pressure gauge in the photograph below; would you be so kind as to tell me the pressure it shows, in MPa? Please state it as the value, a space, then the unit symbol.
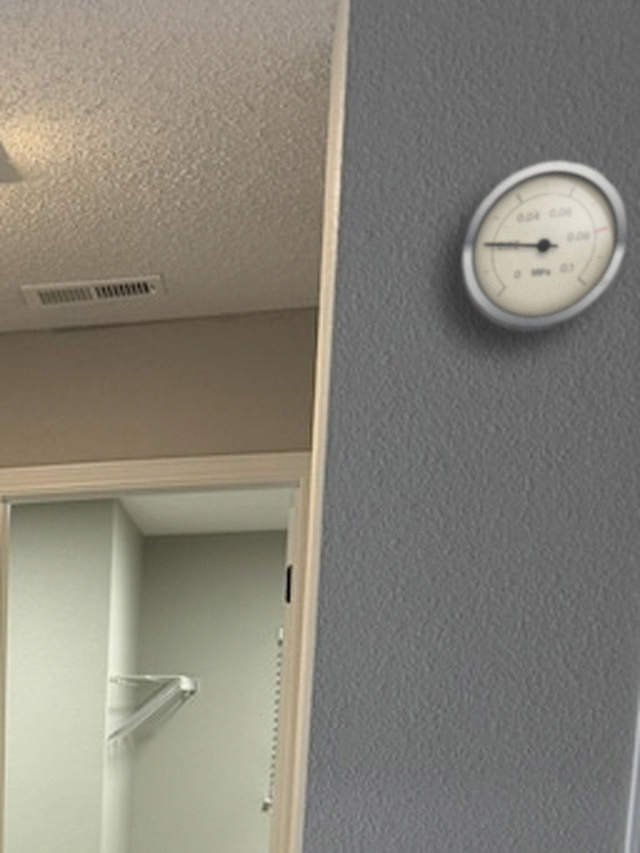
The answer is 0.02 MPa
